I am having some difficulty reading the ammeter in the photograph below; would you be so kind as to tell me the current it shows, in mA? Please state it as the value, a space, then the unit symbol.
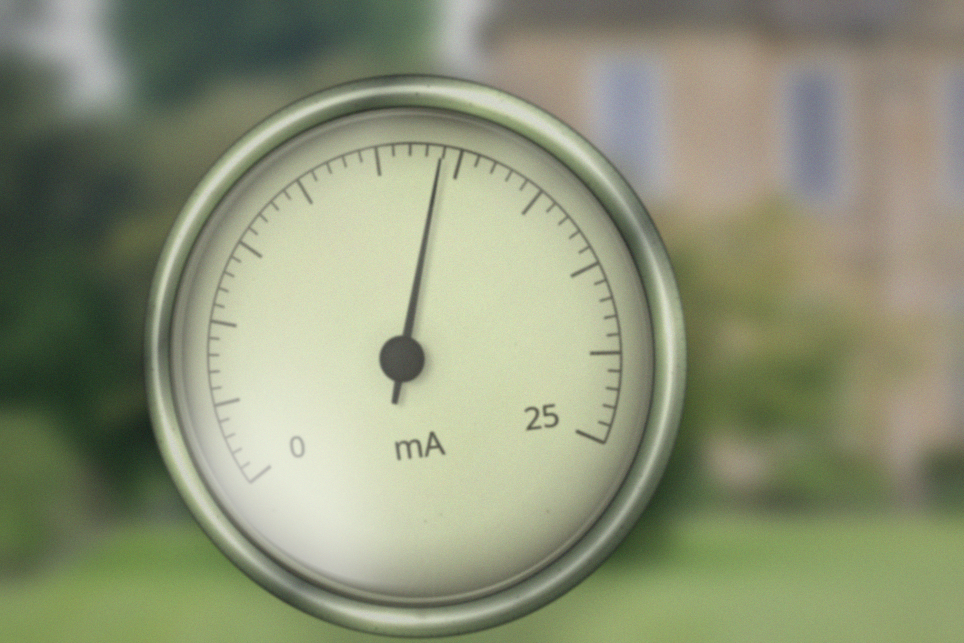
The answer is 14.5 mA
